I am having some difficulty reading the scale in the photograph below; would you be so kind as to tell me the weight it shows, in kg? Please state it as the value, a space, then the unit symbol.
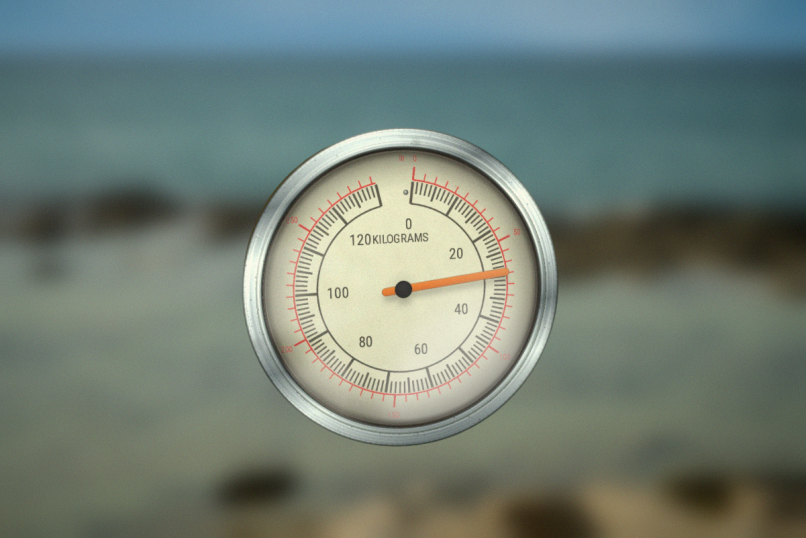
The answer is 29 kg
